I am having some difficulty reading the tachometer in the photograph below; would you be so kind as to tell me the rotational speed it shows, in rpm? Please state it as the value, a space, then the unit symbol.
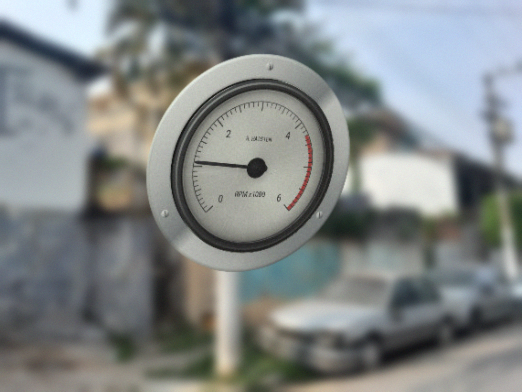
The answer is 1100 rpm
